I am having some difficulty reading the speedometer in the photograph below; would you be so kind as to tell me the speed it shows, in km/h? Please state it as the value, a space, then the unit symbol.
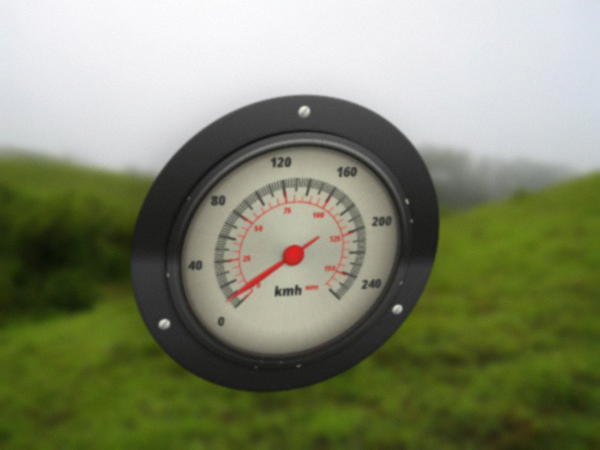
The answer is 10 km/h
